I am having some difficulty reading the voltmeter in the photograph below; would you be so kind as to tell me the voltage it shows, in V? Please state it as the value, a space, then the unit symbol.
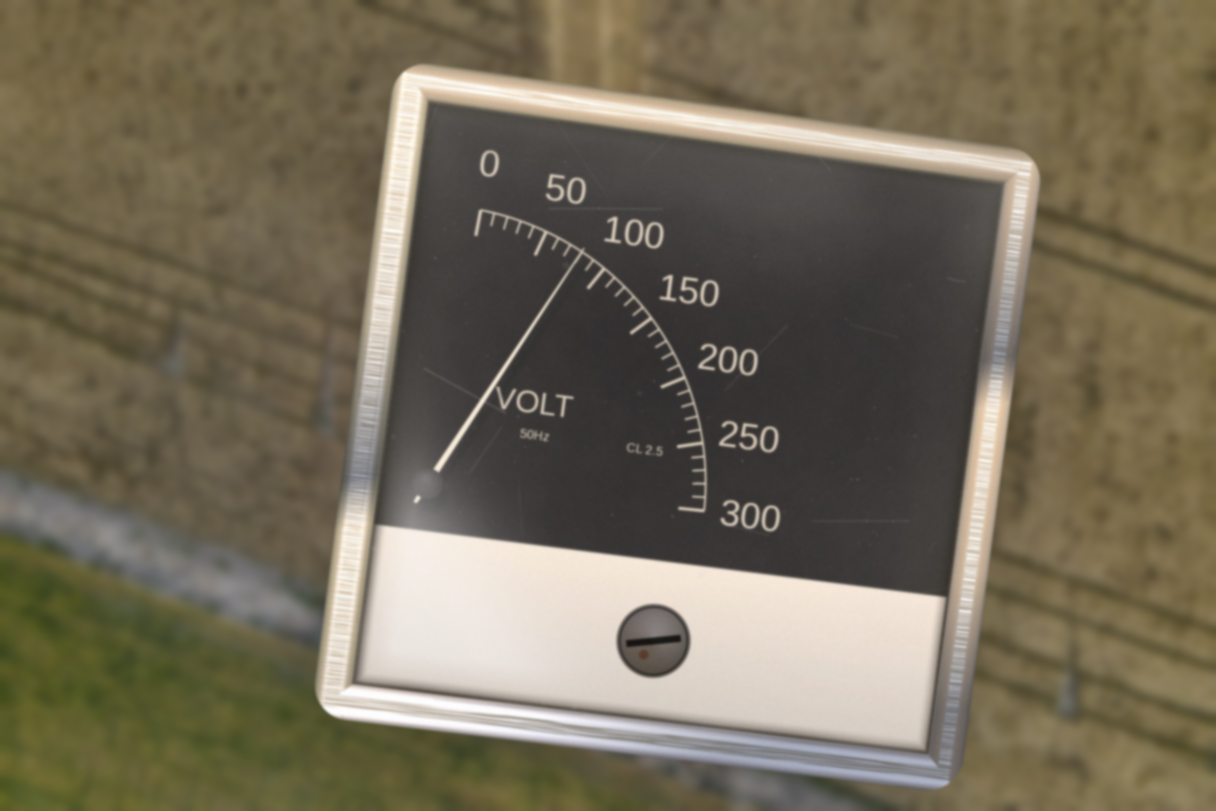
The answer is 80 V
